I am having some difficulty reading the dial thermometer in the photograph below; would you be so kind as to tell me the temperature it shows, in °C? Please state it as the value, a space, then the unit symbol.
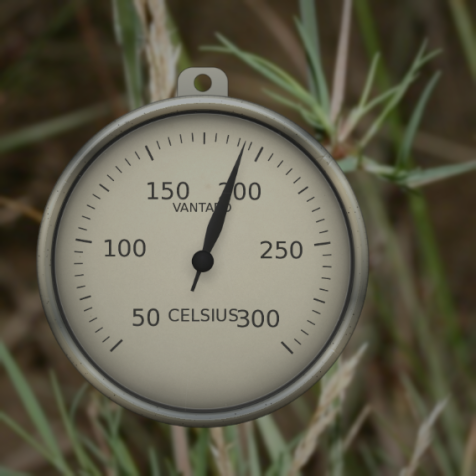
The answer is 192.5 °C
